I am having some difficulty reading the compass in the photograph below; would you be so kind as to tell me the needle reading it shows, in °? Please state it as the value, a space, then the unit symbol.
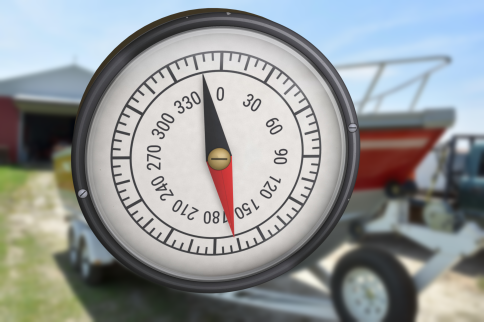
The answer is 167.5 °
